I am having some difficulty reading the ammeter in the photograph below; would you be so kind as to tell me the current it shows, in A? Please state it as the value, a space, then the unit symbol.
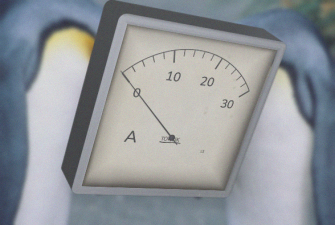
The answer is 0 A
